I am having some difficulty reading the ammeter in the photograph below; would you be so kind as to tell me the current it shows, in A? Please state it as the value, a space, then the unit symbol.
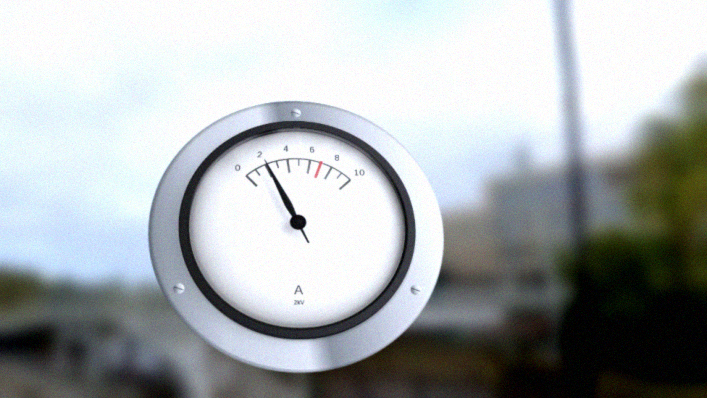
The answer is 2 A
